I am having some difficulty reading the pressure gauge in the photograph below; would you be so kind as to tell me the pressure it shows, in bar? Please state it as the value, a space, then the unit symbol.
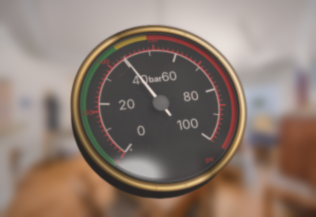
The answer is 40 bar
